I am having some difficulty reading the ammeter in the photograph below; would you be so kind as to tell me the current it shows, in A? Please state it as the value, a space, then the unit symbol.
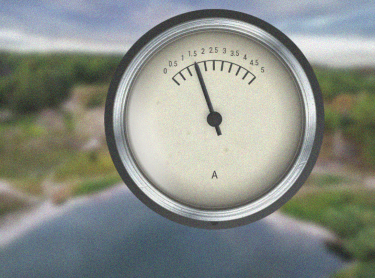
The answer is 1.5 A
